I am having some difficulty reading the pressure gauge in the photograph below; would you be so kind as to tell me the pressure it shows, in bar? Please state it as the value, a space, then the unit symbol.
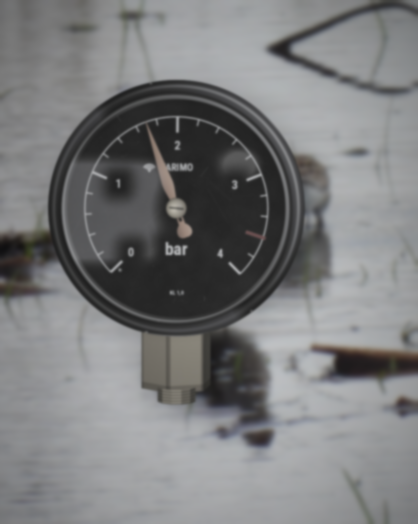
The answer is 1.7 bar
